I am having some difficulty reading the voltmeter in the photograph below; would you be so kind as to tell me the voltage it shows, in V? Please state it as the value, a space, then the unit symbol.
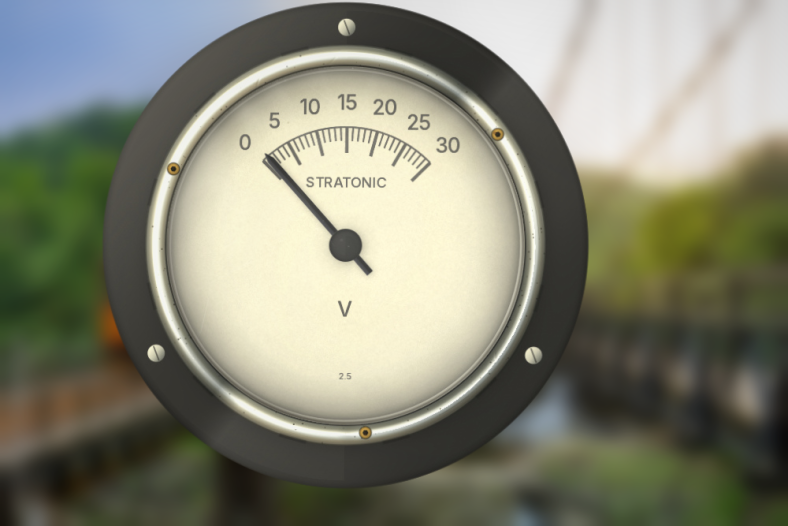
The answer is 1 V
